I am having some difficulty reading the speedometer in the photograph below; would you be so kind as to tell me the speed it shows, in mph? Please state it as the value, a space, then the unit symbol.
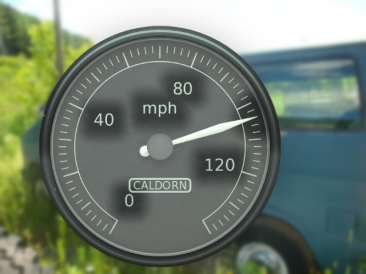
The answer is 104 mph
